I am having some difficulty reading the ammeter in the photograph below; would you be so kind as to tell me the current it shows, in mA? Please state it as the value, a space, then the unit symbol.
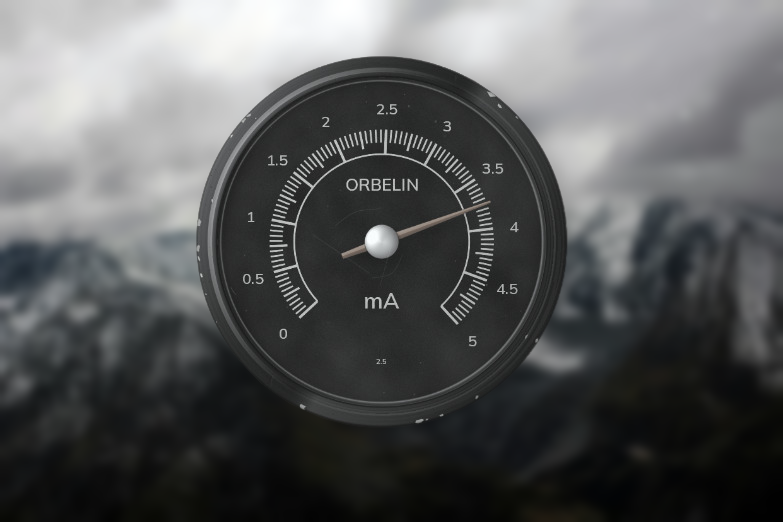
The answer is 3.75 mA
